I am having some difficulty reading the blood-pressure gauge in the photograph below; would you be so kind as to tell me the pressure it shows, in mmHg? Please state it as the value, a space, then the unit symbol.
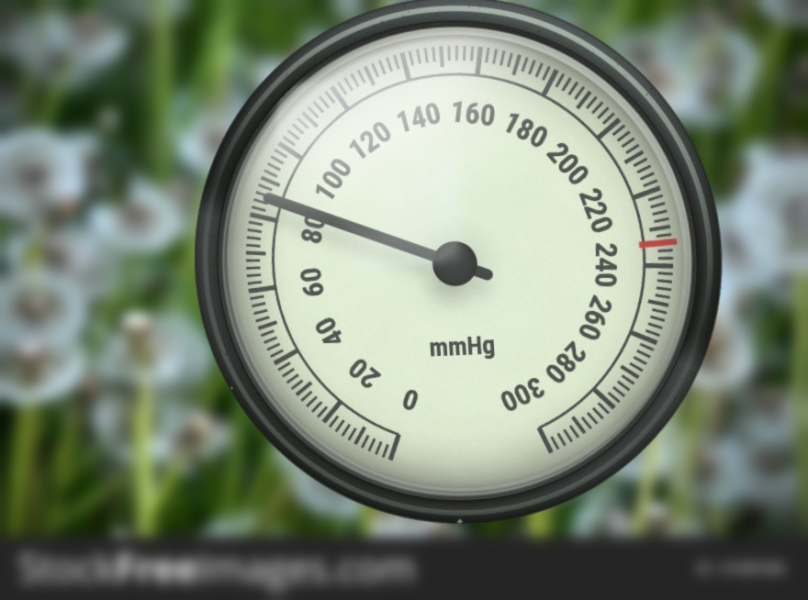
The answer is 86 mmHg
